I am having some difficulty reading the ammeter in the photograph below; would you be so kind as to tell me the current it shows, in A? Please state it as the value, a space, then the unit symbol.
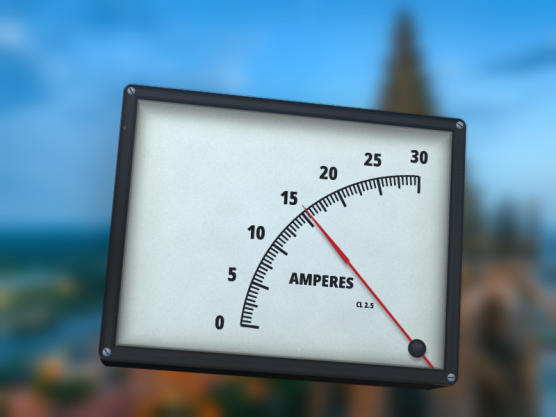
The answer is 15.5 A
